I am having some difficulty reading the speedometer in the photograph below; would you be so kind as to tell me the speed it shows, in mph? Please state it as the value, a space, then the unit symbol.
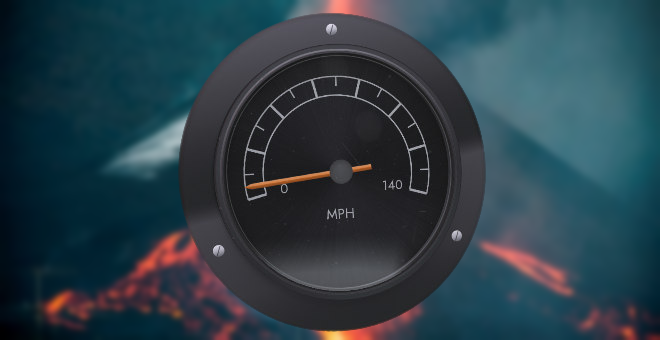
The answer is 5 mph
